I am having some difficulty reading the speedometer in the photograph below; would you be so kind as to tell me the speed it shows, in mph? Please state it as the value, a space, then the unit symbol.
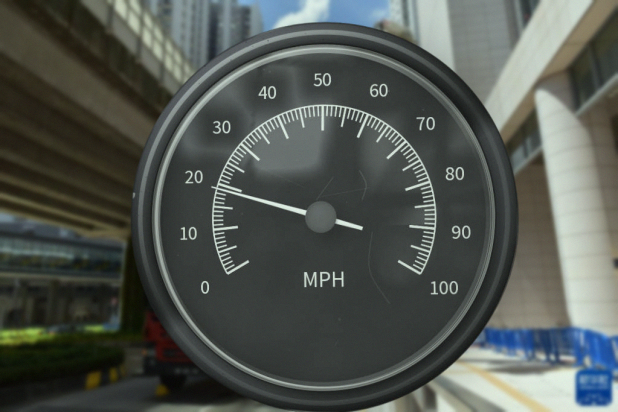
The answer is 19 mph
